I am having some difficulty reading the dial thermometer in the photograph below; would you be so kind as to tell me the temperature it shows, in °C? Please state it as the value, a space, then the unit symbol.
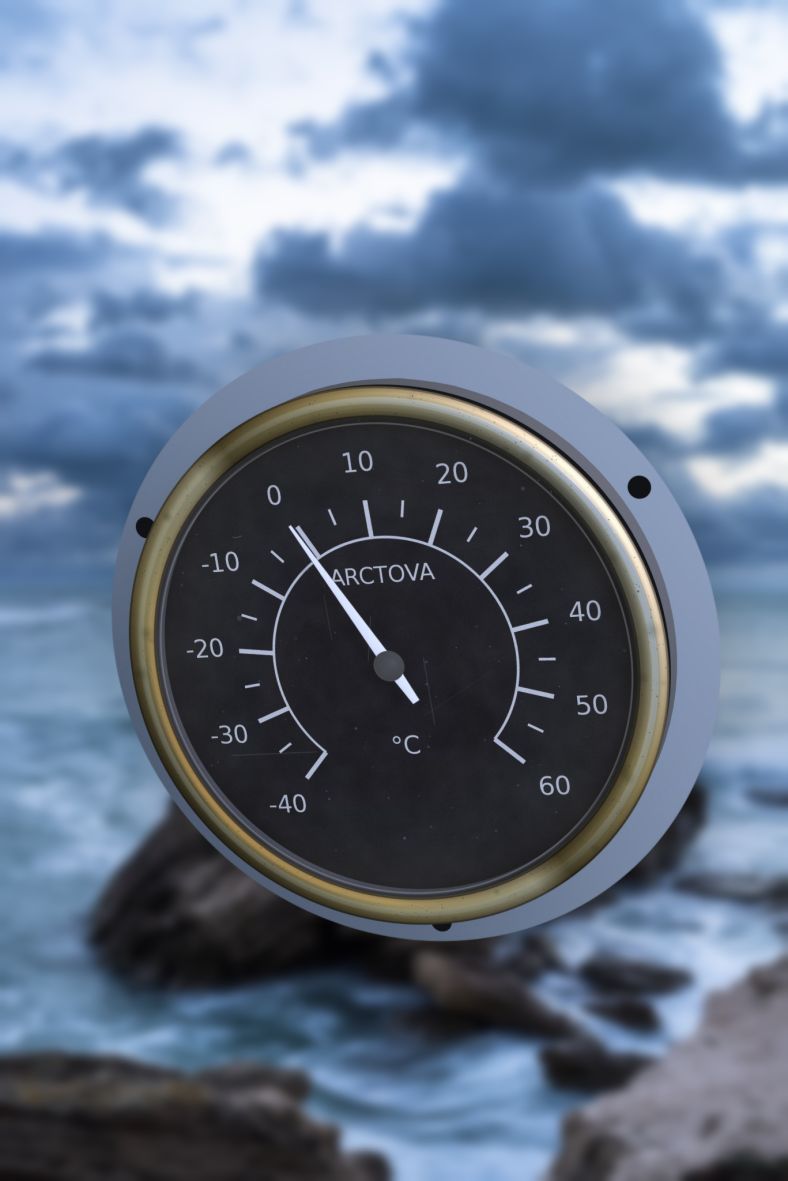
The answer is 0 °C
